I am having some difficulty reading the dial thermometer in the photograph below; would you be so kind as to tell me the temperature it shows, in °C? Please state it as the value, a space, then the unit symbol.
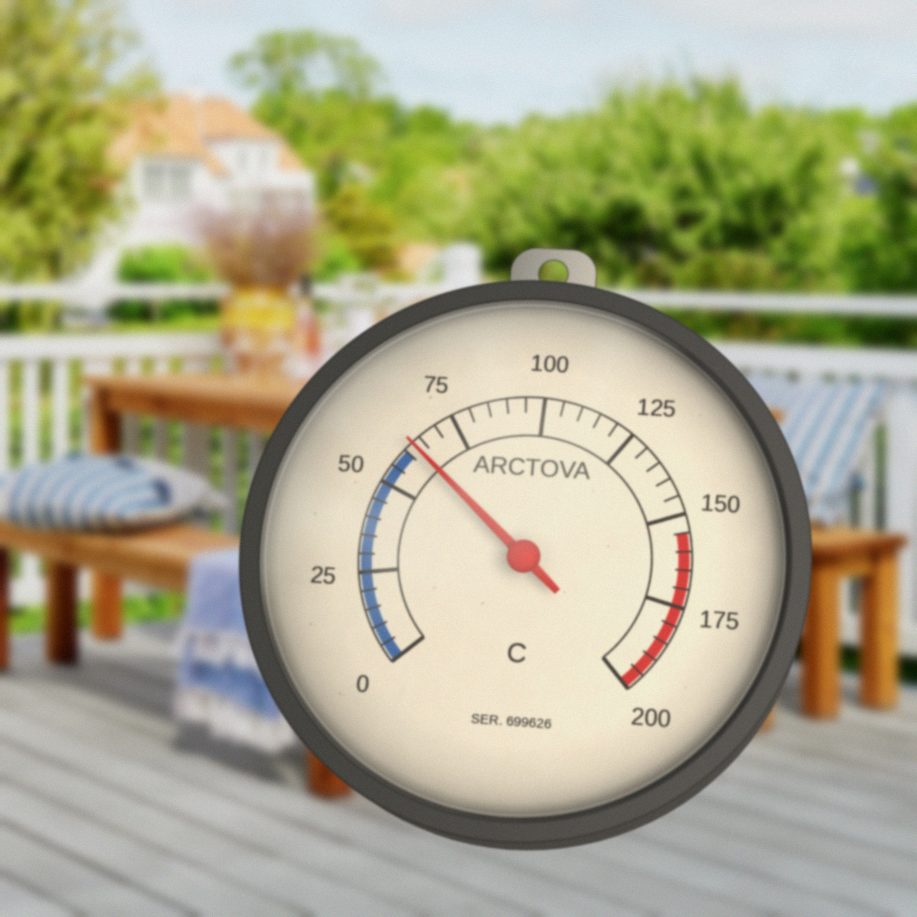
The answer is 62.5 °C
